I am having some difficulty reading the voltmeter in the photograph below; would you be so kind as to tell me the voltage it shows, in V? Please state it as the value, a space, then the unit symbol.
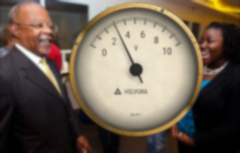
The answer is 3 V
